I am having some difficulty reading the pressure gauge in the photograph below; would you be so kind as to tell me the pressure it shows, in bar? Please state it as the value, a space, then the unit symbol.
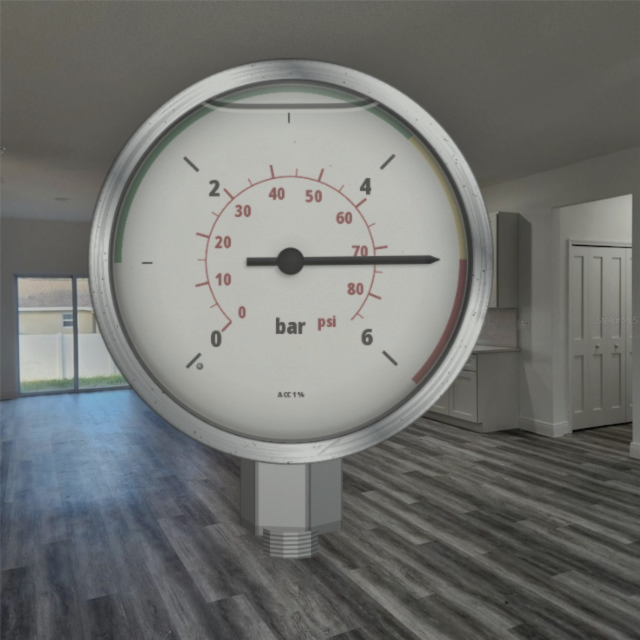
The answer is 5 bar
